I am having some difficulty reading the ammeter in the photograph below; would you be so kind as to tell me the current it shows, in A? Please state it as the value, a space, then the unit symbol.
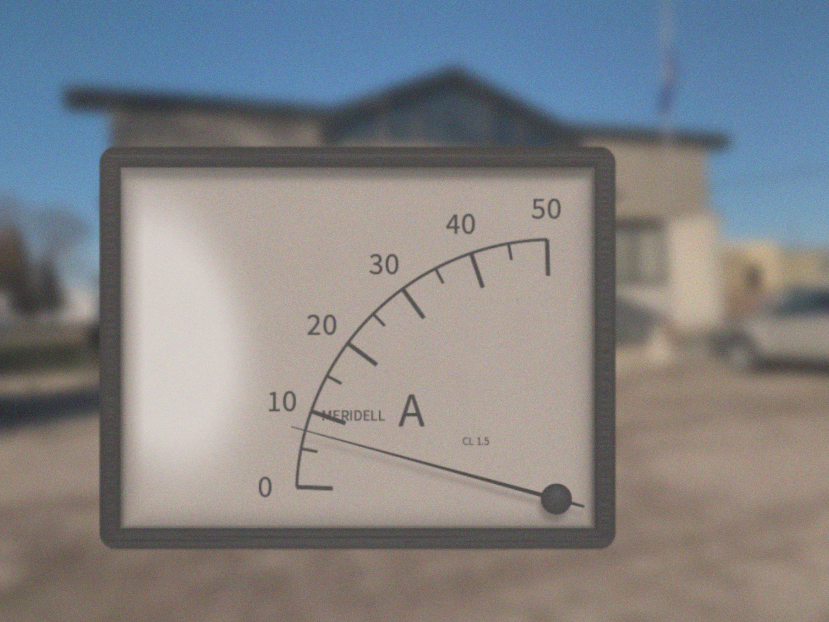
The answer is 7.5 A
